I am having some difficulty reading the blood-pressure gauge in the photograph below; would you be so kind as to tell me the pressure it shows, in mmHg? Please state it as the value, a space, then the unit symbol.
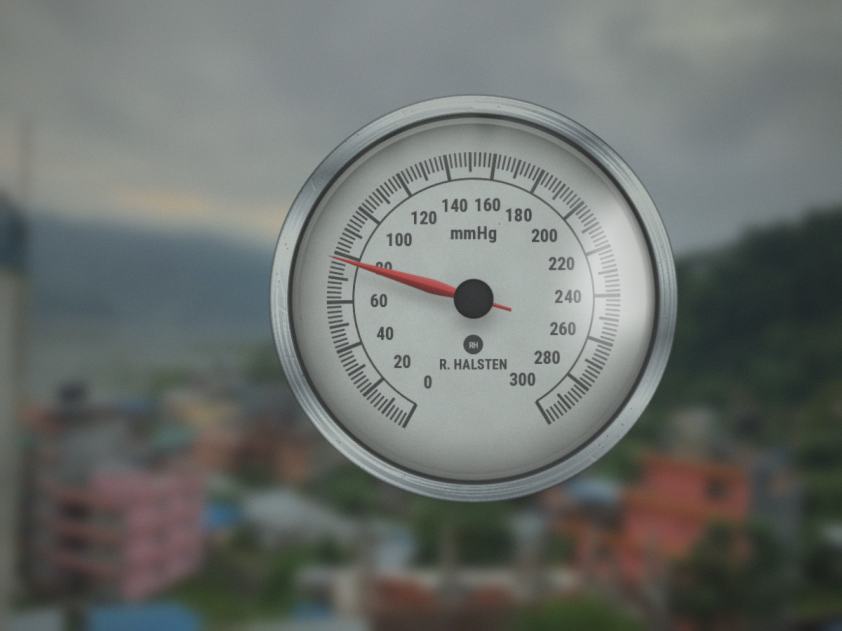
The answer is 78 mmHg
